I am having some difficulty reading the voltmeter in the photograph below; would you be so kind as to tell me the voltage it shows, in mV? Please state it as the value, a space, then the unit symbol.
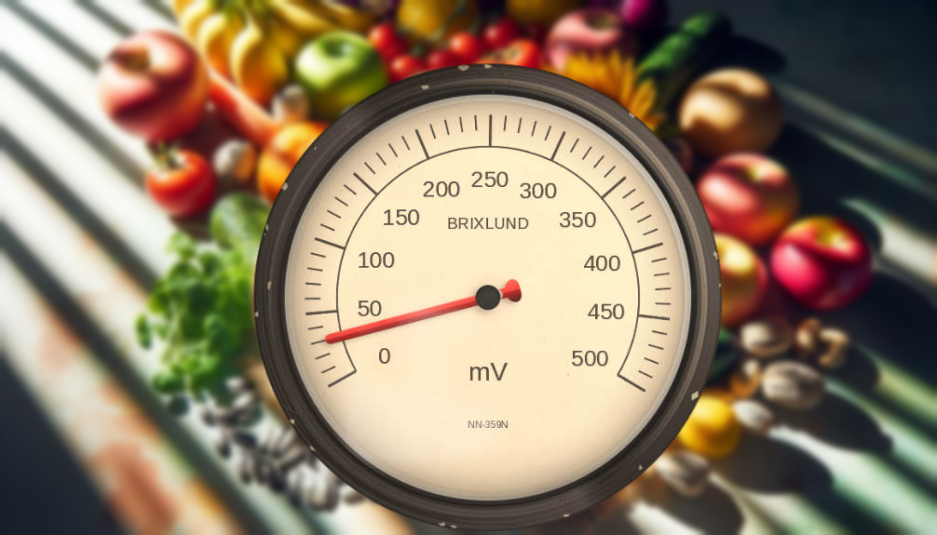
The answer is 30 mV
